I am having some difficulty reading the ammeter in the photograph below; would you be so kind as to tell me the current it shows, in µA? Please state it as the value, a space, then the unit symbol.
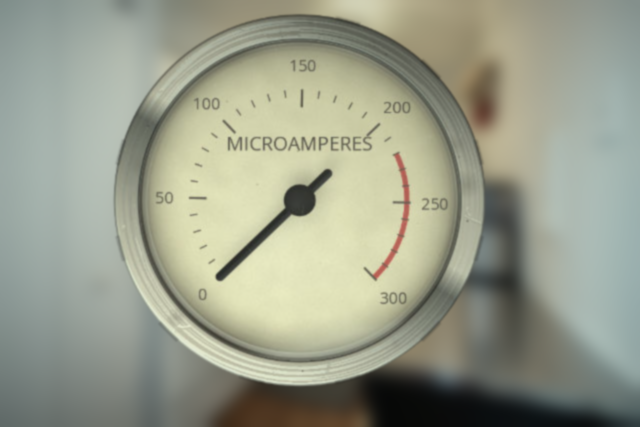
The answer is 0 µA
